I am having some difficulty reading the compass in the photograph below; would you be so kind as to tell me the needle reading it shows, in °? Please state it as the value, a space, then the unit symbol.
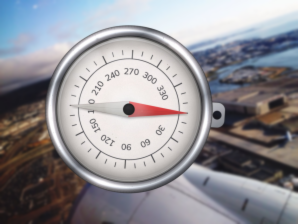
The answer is 0 °
